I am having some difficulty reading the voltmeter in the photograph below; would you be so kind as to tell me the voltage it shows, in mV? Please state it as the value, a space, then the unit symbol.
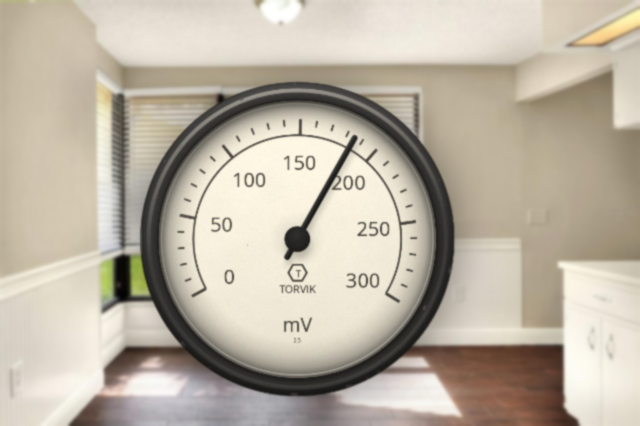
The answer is 185 mV
